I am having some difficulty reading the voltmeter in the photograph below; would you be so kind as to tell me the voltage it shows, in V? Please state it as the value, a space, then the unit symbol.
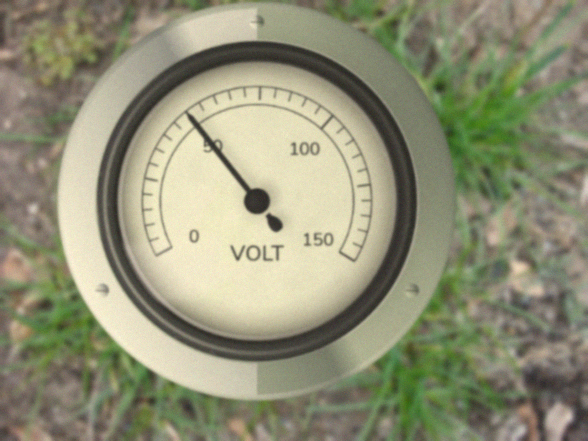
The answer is 50 V
